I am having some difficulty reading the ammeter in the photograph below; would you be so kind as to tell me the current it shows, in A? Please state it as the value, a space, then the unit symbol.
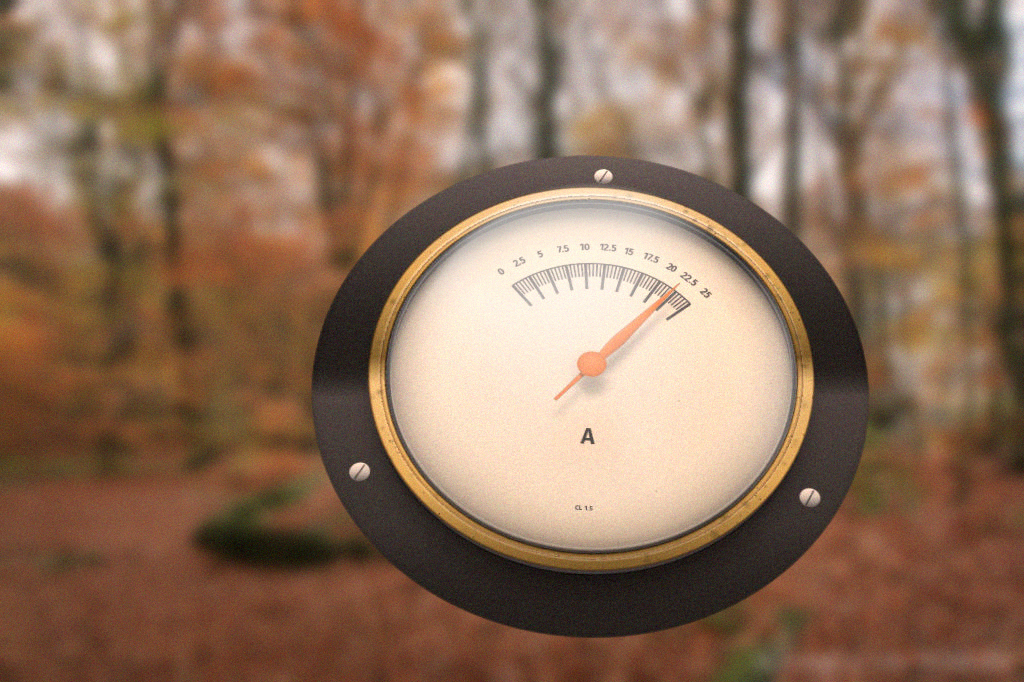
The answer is 22.5 A
